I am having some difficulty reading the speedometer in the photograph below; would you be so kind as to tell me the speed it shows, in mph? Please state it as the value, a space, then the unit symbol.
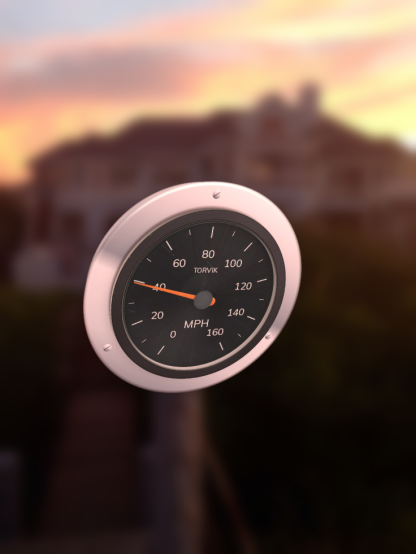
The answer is 40 mph
